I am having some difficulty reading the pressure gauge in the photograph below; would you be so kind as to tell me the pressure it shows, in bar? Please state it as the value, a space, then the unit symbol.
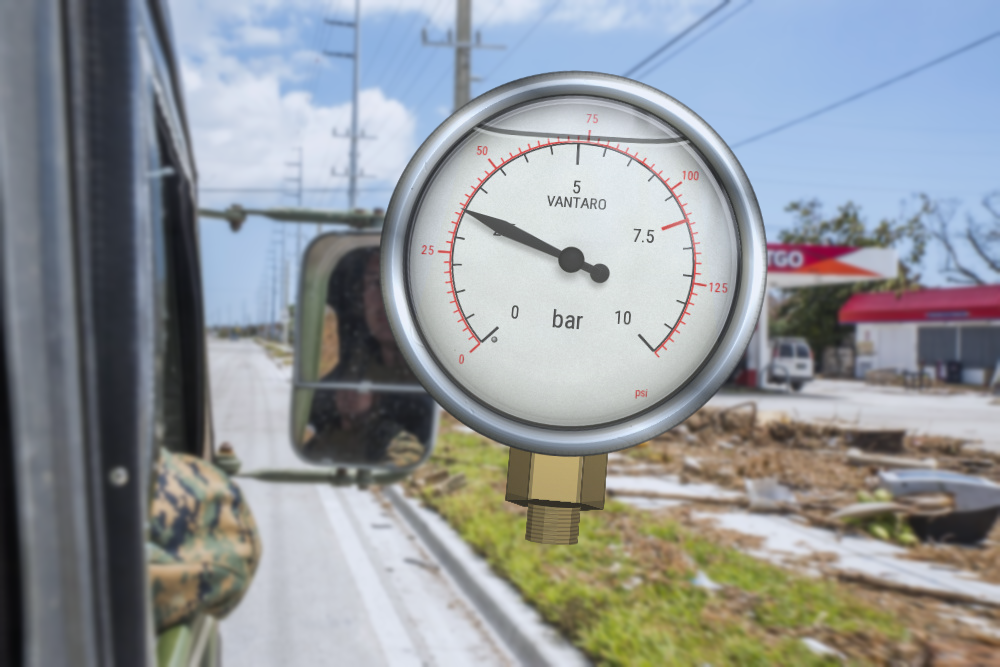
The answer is 2.5 bar
